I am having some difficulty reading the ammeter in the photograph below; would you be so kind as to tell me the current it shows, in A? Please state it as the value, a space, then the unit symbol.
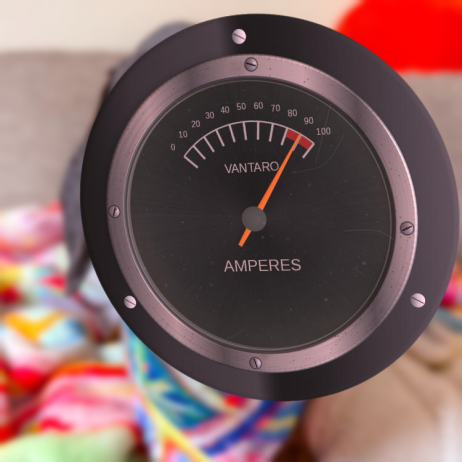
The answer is 90 A
